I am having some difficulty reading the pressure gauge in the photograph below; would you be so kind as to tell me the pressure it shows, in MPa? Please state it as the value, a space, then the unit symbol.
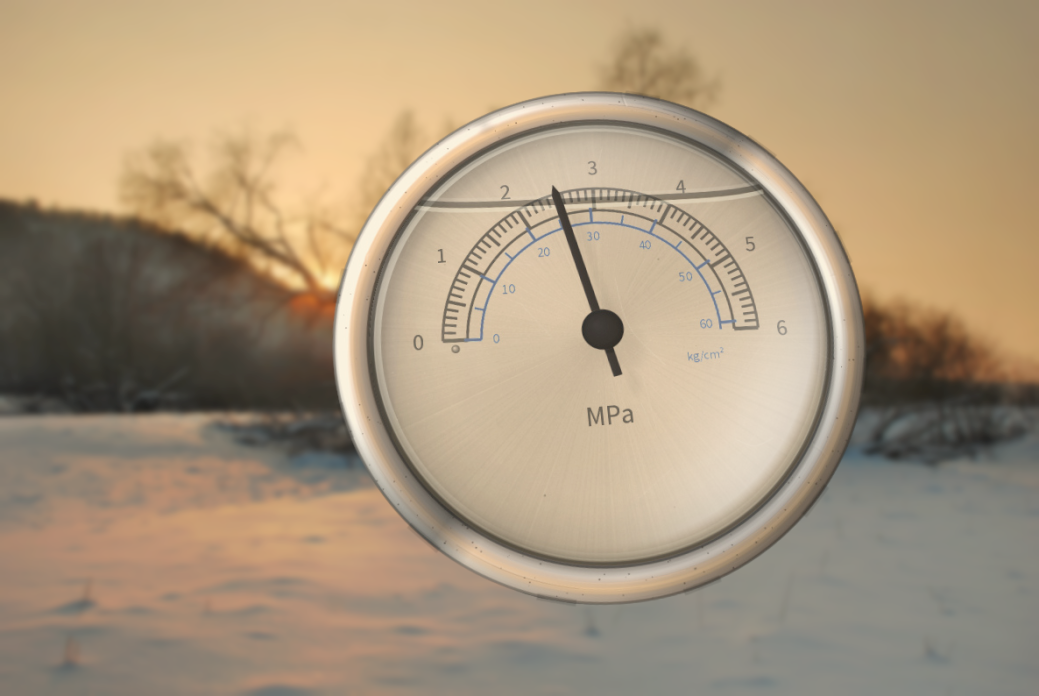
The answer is 2.5 MPa
